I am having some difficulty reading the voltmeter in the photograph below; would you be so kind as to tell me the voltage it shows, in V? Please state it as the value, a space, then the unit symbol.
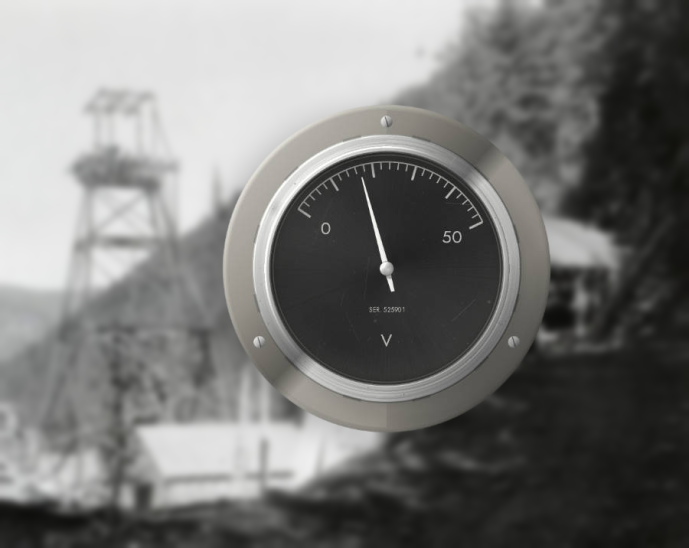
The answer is 17 V
